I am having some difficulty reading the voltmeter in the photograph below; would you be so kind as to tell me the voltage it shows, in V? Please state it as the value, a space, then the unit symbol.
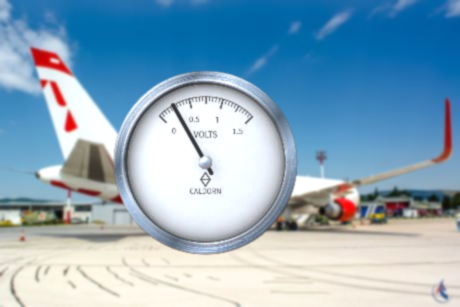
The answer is 0.25 V
